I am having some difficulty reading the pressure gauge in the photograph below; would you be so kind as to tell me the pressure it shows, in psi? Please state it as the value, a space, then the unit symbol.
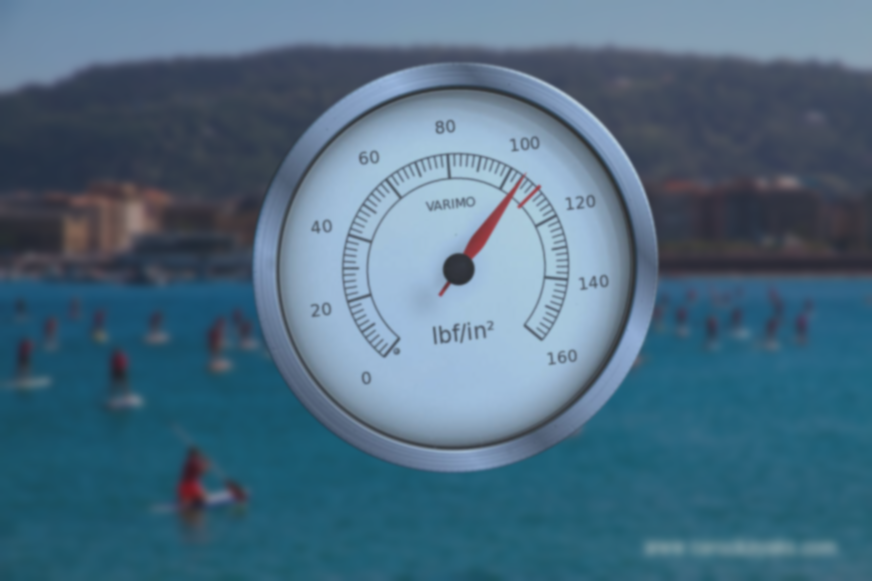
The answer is 104 psi
